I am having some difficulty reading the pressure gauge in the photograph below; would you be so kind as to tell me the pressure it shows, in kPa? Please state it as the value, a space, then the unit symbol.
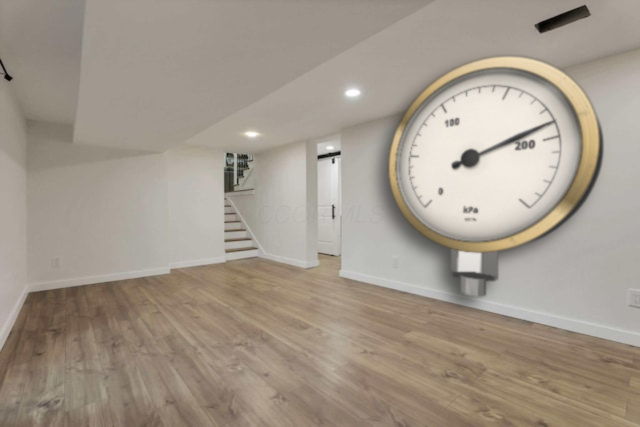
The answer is 190 kPa
